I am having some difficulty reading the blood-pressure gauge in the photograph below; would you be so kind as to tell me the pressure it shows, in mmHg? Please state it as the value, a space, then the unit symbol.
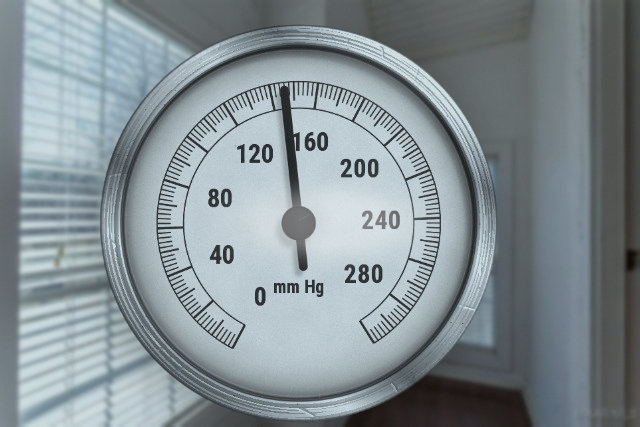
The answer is 146 mmHg
